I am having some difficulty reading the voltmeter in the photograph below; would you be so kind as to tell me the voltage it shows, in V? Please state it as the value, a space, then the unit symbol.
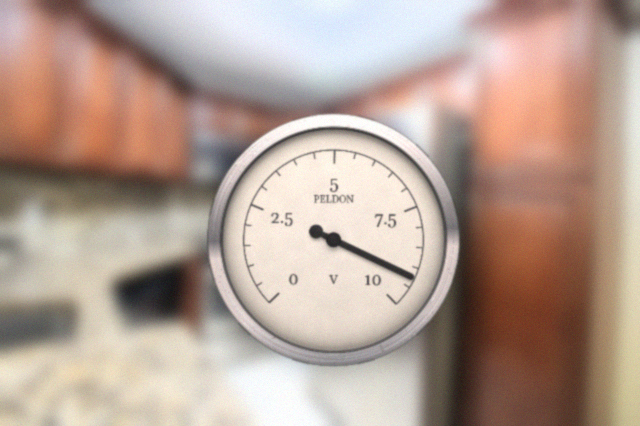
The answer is 9.25 V
